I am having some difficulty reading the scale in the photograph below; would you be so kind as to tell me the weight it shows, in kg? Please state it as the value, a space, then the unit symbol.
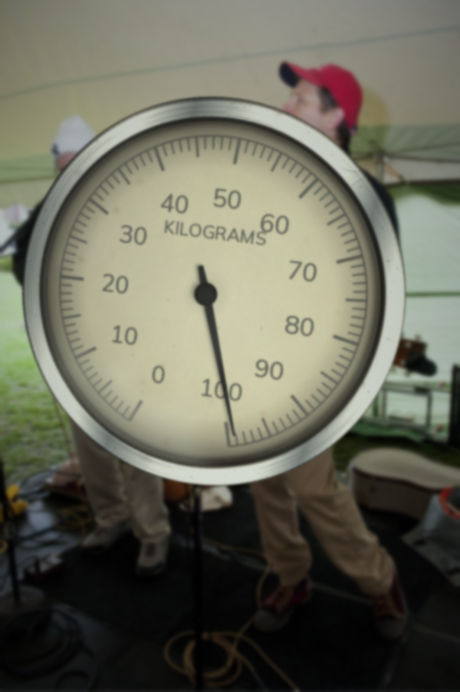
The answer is 99 kg
